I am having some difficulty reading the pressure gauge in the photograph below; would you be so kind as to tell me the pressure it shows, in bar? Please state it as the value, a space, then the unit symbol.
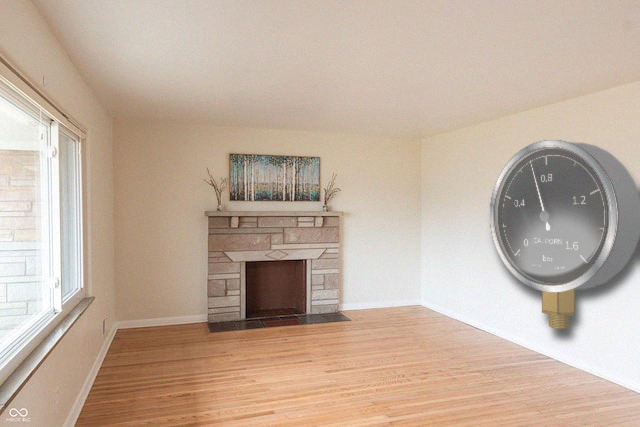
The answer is 0.7 bar
